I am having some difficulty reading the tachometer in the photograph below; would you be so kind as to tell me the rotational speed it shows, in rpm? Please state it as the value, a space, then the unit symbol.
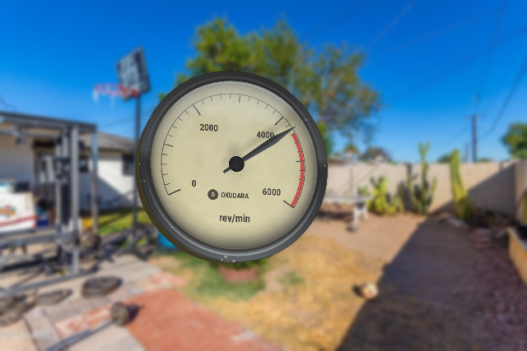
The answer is 4300 rpm
